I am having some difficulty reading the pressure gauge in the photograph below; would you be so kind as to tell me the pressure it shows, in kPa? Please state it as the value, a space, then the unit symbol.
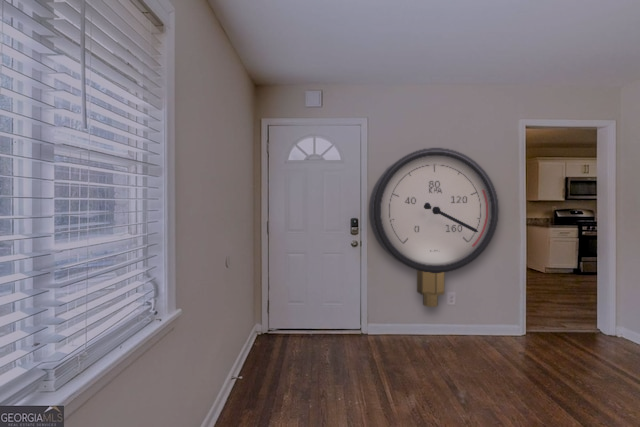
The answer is 150 kPa
